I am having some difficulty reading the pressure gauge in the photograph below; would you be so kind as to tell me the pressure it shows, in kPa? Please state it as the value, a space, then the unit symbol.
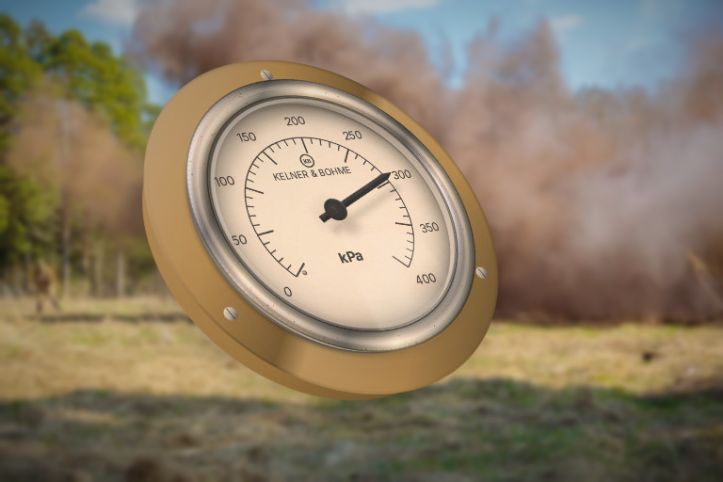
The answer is 295 kPa
